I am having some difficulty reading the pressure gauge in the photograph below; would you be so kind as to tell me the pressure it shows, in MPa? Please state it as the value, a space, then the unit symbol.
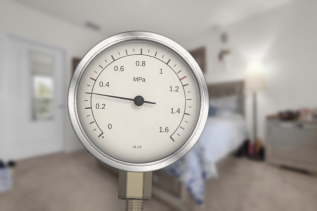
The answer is 0.3 MPa
